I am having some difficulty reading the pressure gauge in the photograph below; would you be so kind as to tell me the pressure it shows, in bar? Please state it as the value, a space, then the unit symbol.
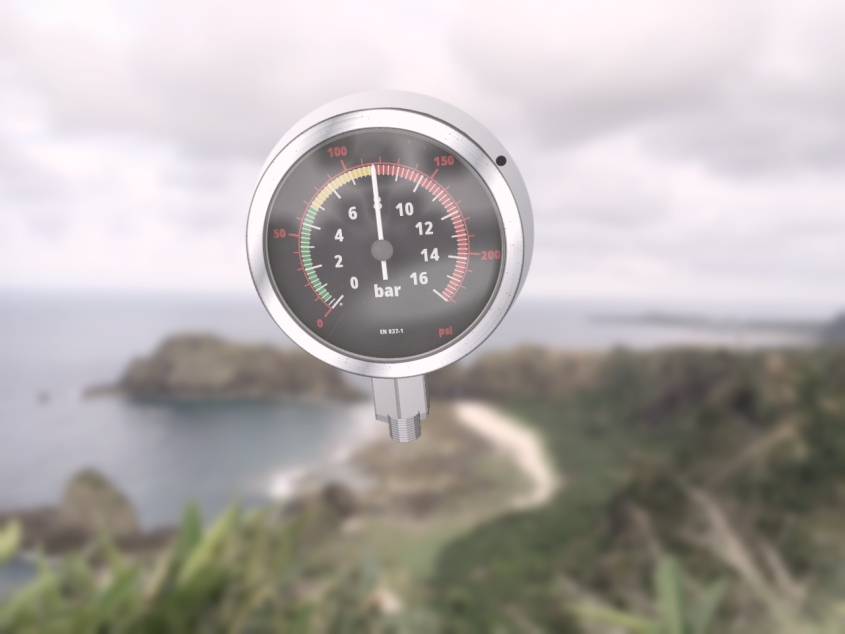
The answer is 8 bar
